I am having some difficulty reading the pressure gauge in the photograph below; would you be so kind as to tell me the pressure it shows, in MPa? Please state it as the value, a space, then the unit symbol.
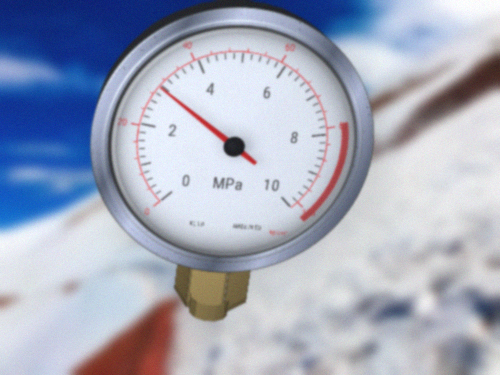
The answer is 3 MPa
